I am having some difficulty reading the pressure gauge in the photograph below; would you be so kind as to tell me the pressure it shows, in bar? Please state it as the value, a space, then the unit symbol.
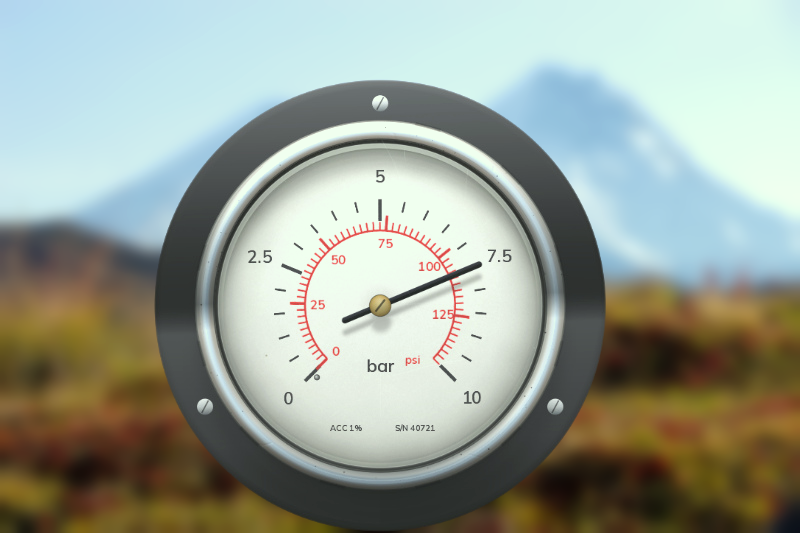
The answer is 7.5 bar
